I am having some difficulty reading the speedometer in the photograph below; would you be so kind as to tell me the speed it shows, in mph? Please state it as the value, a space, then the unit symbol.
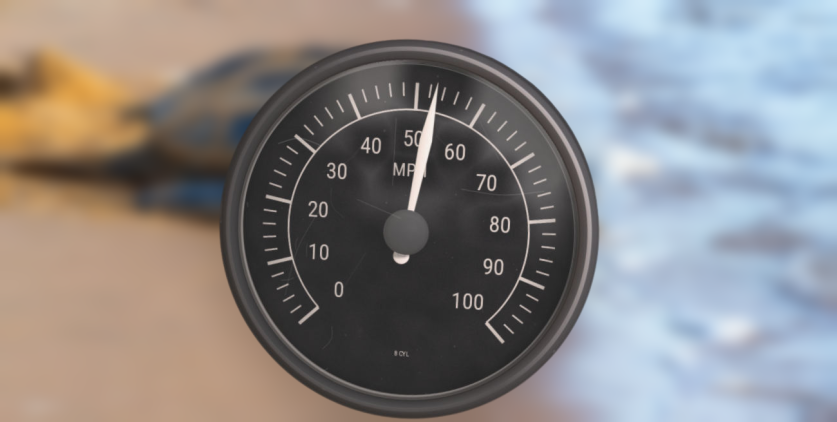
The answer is 53 mph
